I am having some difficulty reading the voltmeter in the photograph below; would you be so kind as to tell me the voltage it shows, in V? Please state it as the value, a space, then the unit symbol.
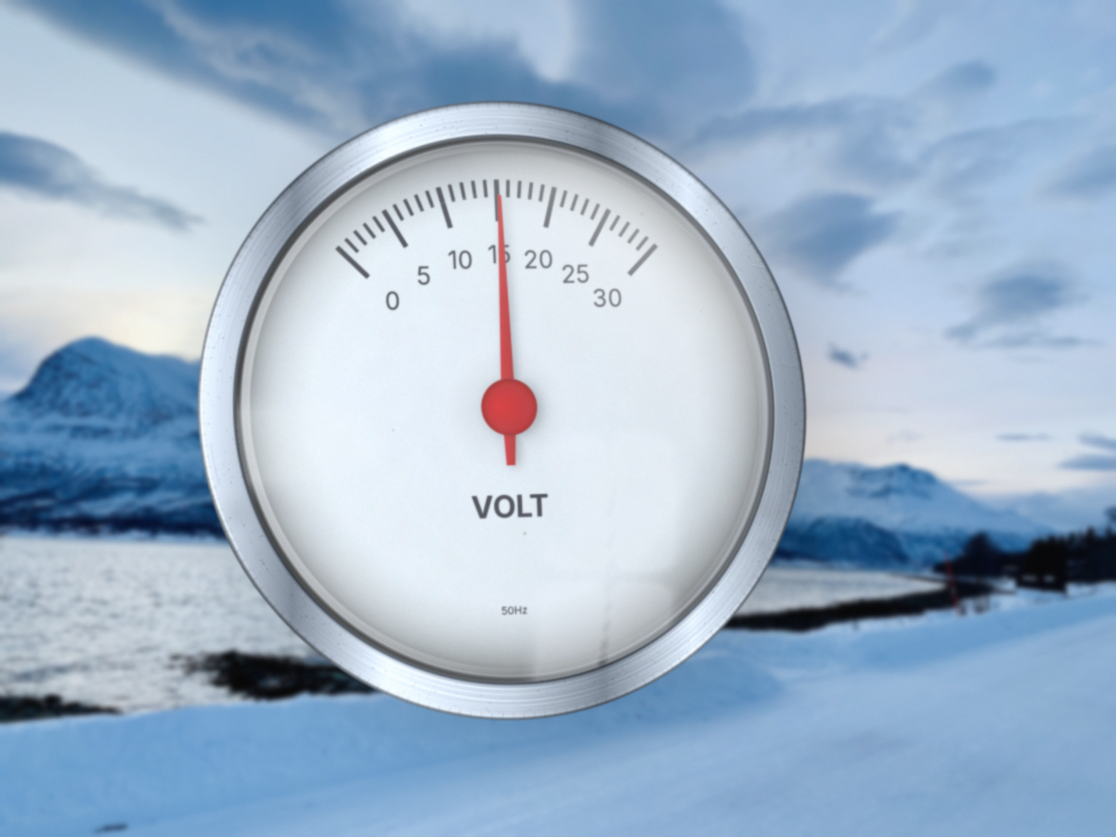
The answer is 15 V
